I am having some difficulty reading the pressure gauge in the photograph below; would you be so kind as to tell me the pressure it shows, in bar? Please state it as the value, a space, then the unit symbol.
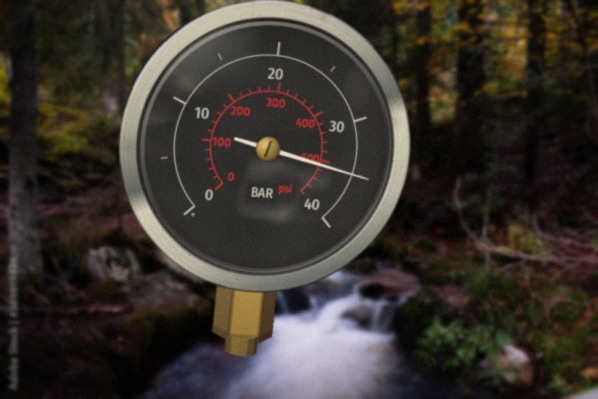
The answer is 35 bar
